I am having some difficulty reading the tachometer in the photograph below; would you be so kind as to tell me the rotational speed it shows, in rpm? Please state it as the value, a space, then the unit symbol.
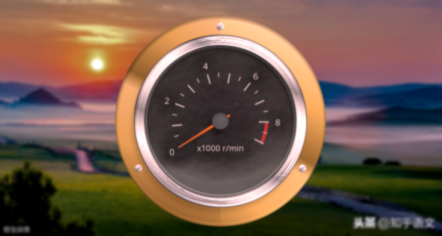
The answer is 0 rpm
